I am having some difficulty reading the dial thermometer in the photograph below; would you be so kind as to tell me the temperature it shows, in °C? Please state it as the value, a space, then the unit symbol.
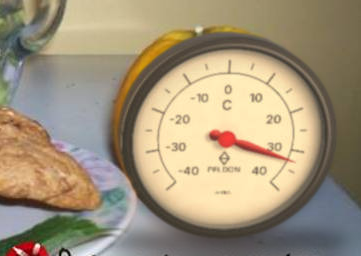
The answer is 32.5 °C
